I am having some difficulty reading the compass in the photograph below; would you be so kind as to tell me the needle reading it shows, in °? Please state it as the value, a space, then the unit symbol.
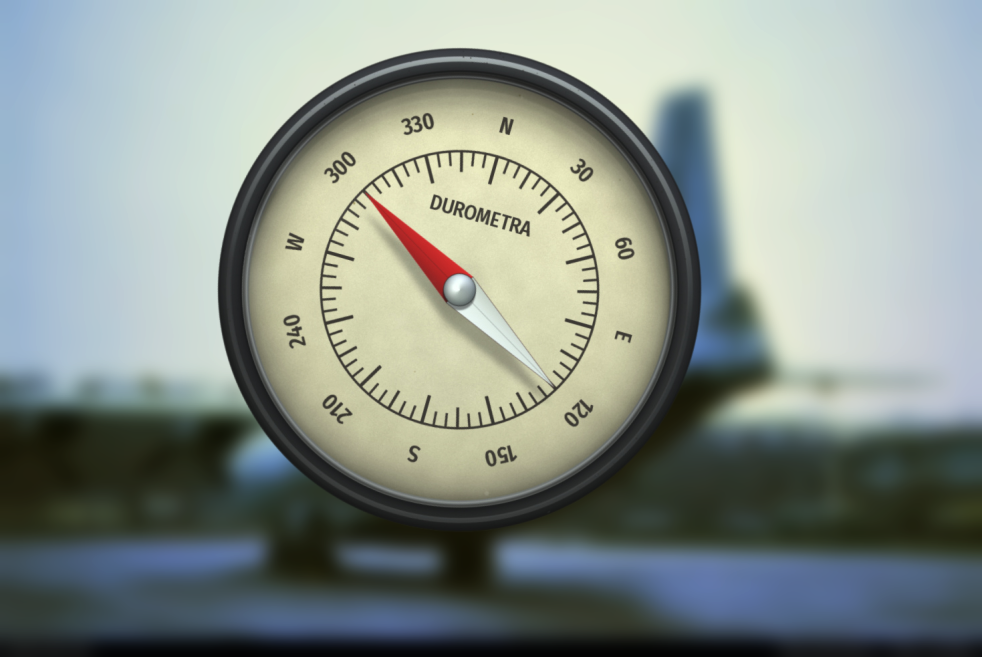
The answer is 300 °
